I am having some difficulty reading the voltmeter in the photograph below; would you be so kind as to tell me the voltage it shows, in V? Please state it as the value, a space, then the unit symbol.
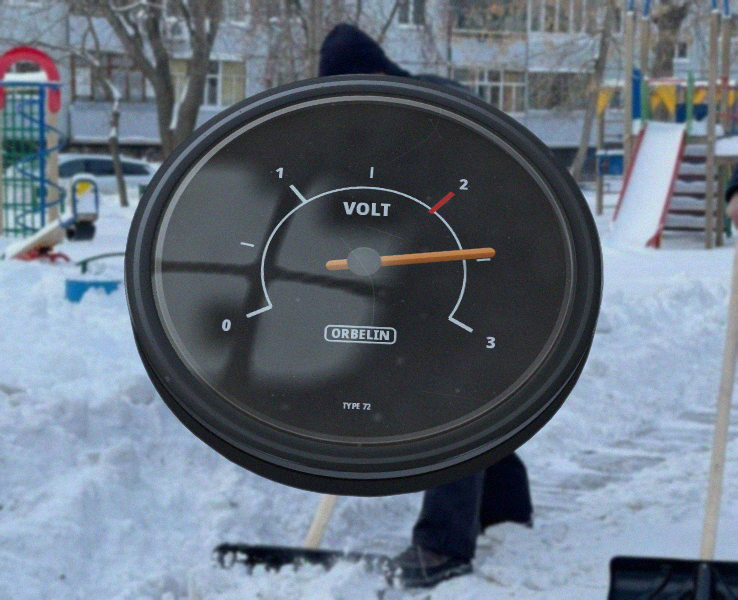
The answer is 2.5 V
